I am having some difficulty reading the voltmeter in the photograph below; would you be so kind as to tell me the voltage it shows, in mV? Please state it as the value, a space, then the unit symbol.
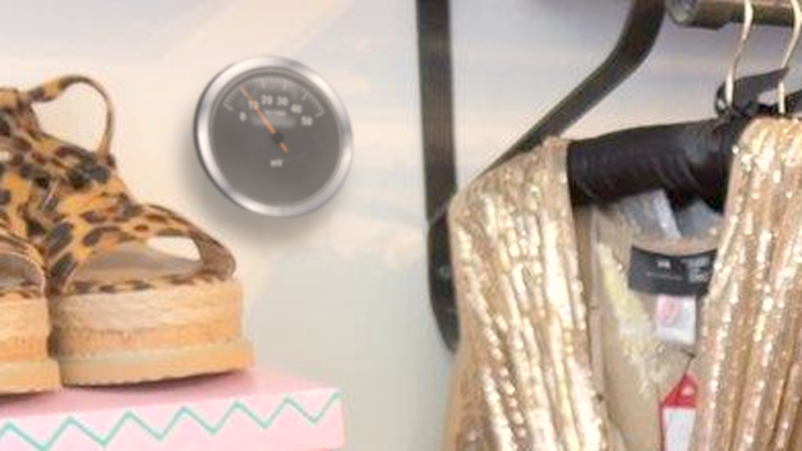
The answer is 10 mV
